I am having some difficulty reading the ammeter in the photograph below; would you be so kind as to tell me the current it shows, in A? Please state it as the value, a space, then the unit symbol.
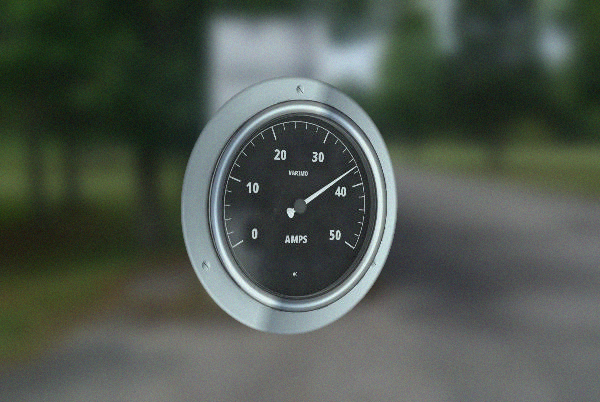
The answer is 37 A
